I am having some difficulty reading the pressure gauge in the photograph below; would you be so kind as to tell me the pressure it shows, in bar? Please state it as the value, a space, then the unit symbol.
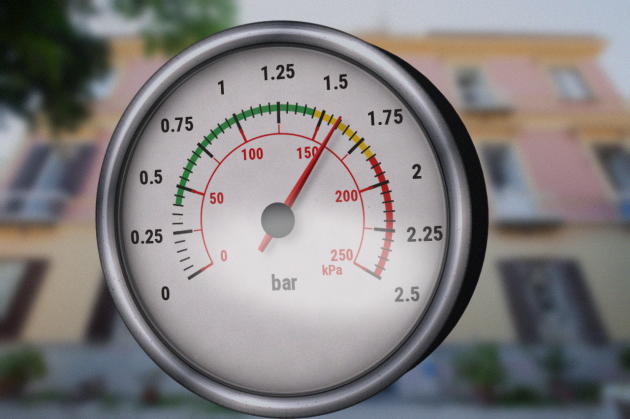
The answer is 1.6 bar
